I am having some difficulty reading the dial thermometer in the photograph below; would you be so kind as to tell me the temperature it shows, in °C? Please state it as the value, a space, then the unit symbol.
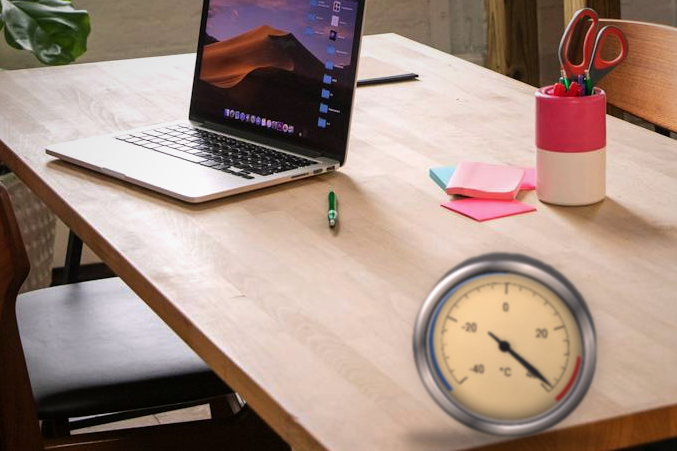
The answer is 38 °C
